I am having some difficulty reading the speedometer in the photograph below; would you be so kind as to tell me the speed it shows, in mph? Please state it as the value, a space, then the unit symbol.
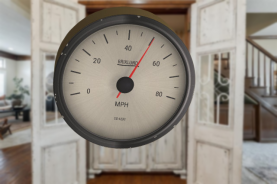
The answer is 50 mph
